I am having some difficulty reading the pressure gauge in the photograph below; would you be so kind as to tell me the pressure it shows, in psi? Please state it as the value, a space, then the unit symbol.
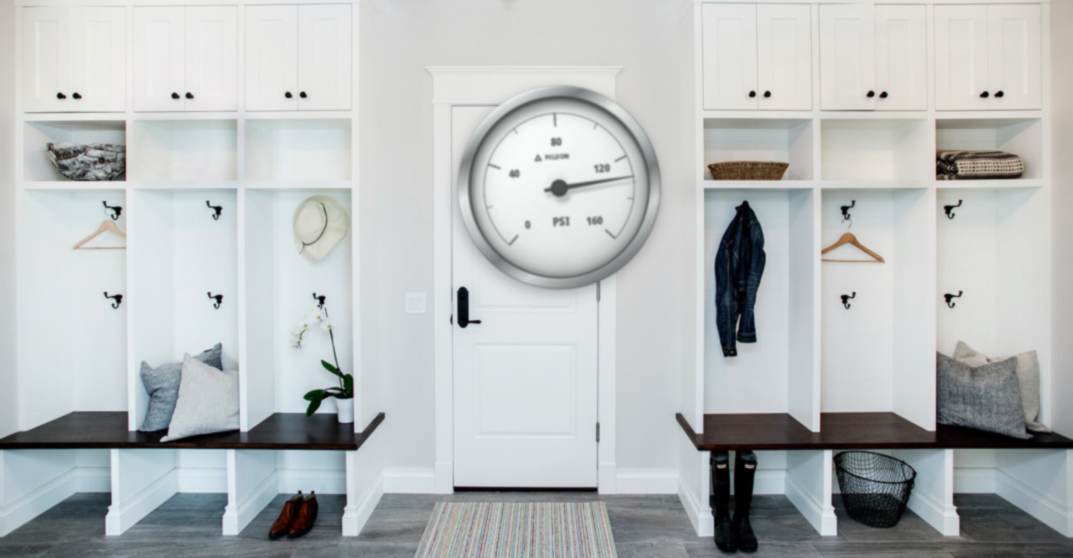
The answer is 130 psi
